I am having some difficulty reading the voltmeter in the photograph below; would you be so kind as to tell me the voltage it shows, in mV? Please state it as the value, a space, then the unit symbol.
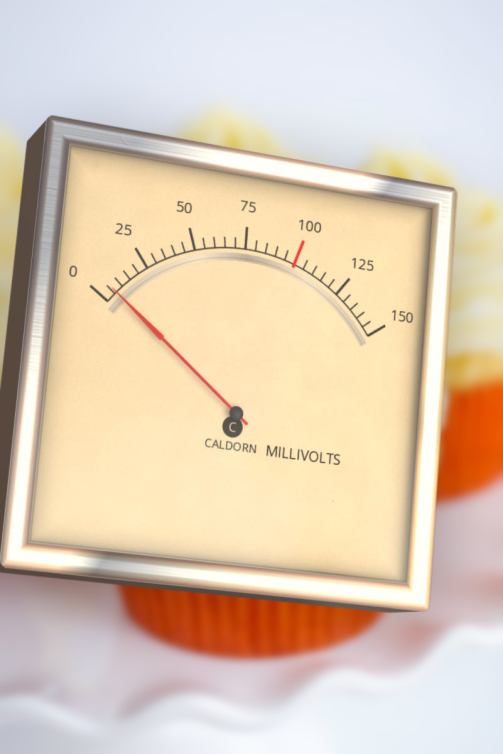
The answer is 5 mV
